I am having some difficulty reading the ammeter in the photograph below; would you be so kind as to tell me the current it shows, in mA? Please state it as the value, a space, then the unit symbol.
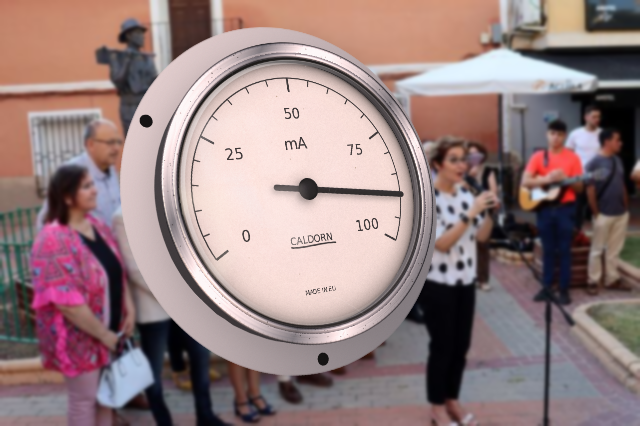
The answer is 90 mA
